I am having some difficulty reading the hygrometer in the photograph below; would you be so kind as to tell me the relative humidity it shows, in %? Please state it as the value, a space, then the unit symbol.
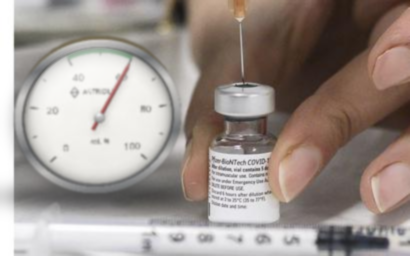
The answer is 60 %
